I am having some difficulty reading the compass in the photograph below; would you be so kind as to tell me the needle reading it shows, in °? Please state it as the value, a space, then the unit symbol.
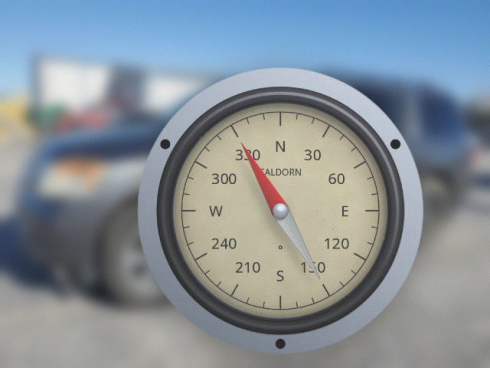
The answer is 330 °
